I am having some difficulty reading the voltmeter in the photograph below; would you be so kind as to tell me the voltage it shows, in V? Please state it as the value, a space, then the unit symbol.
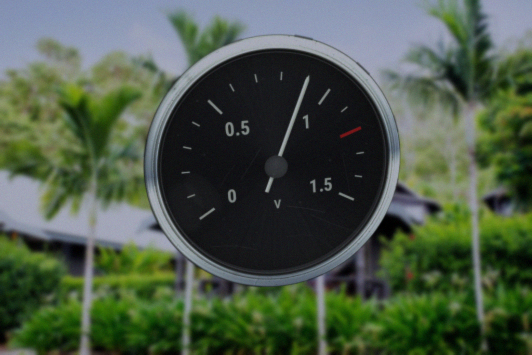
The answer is 0.9 V
